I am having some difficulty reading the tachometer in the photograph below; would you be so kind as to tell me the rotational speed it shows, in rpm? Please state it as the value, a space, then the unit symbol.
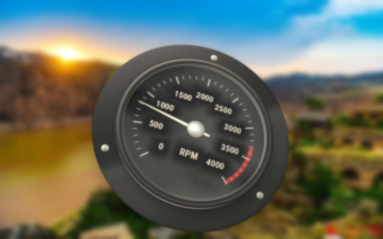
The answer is 800 rpm
